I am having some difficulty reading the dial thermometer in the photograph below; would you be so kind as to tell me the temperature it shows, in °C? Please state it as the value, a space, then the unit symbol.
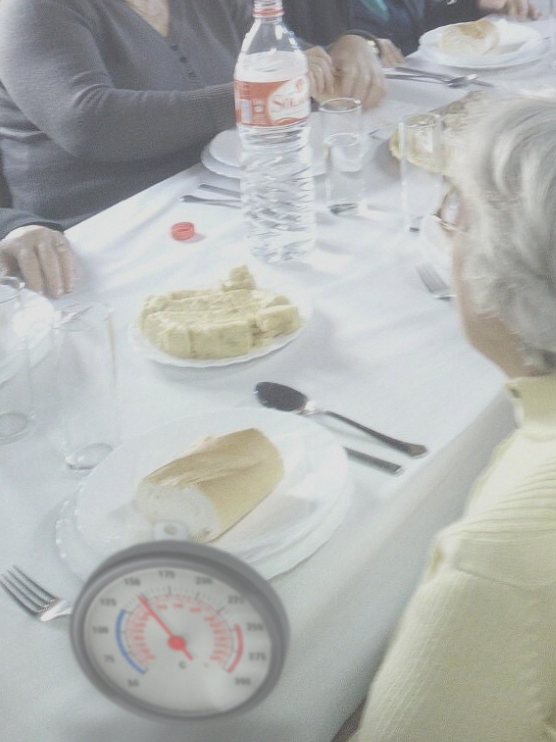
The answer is 150 °C
